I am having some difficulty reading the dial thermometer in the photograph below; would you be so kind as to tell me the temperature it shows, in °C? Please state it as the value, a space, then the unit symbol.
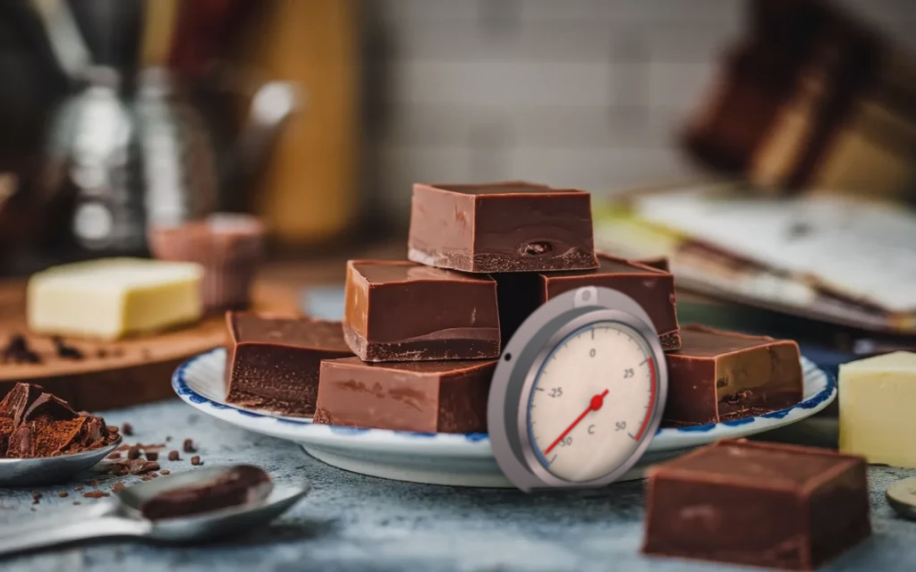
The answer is -45 °C
